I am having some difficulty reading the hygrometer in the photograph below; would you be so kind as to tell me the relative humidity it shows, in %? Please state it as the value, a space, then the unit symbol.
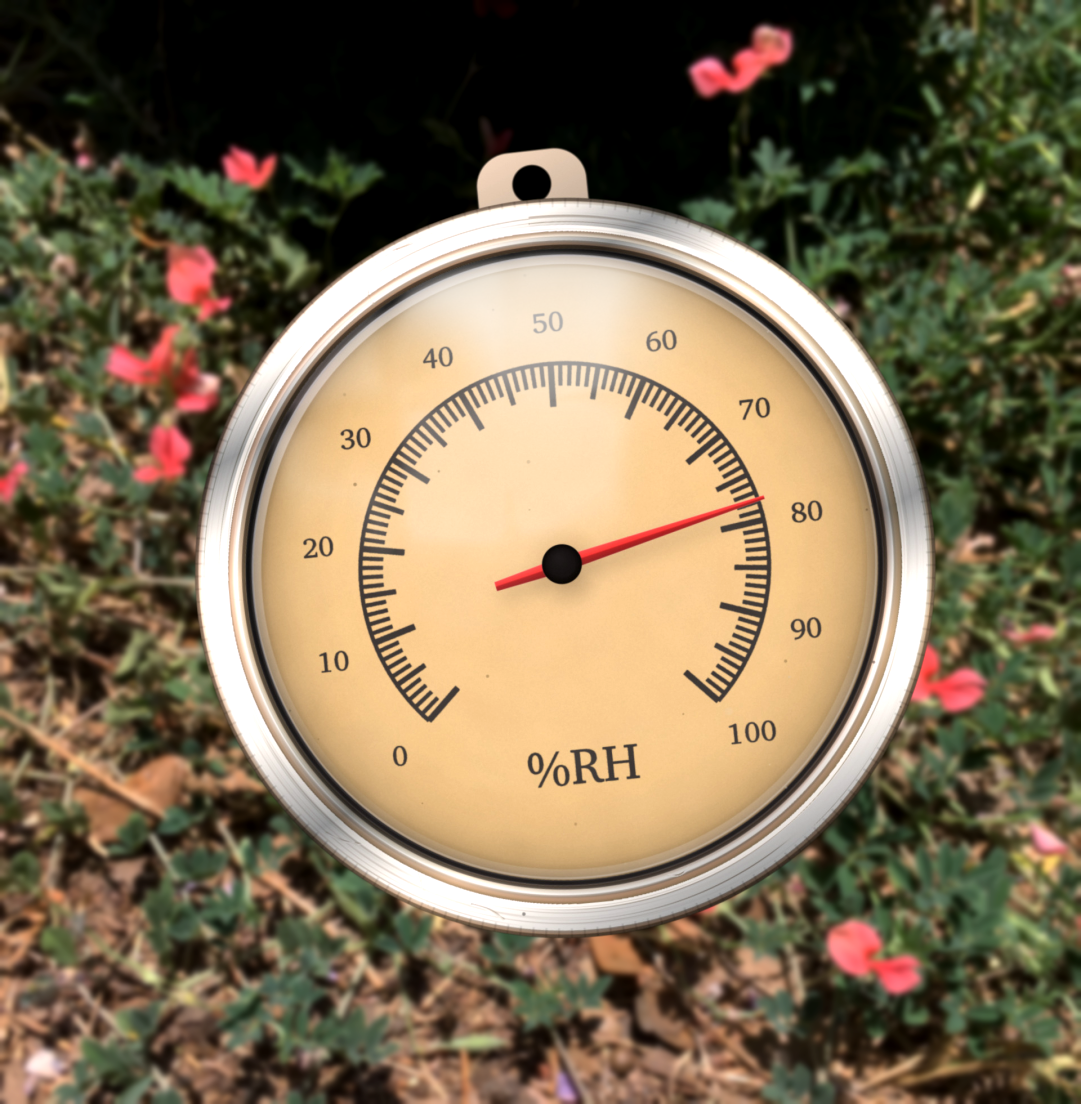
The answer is 78 %
